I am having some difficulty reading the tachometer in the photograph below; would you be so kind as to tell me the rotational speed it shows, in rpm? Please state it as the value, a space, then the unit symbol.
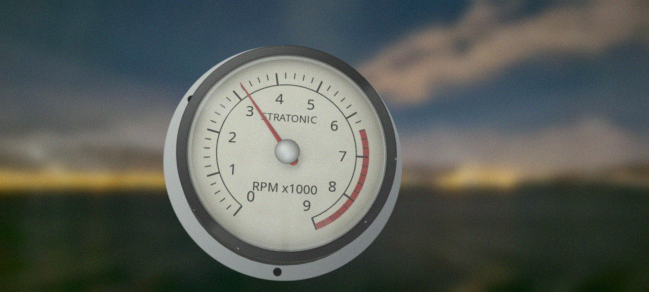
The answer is 3200 rpm
